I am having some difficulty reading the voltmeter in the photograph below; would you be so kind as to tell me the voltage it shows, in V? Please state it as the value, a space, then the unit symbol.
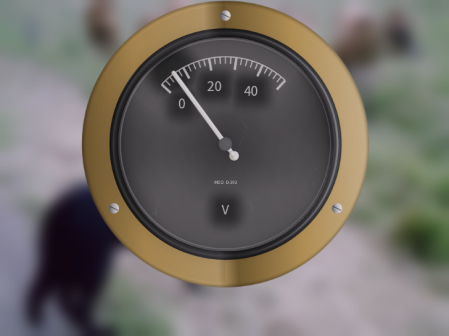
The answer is 6 V
